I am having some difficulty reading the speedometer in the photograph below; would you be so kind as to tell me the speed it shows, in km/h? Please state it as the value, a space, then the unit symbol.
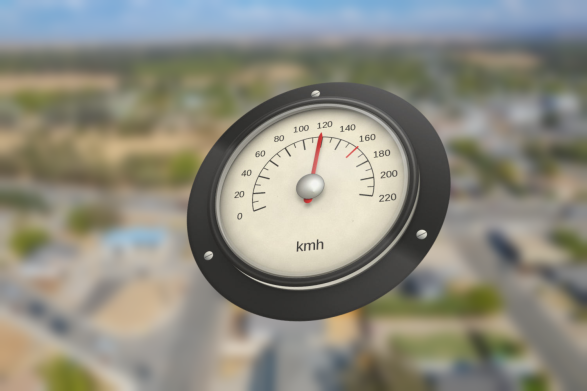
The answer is 120 km/h
